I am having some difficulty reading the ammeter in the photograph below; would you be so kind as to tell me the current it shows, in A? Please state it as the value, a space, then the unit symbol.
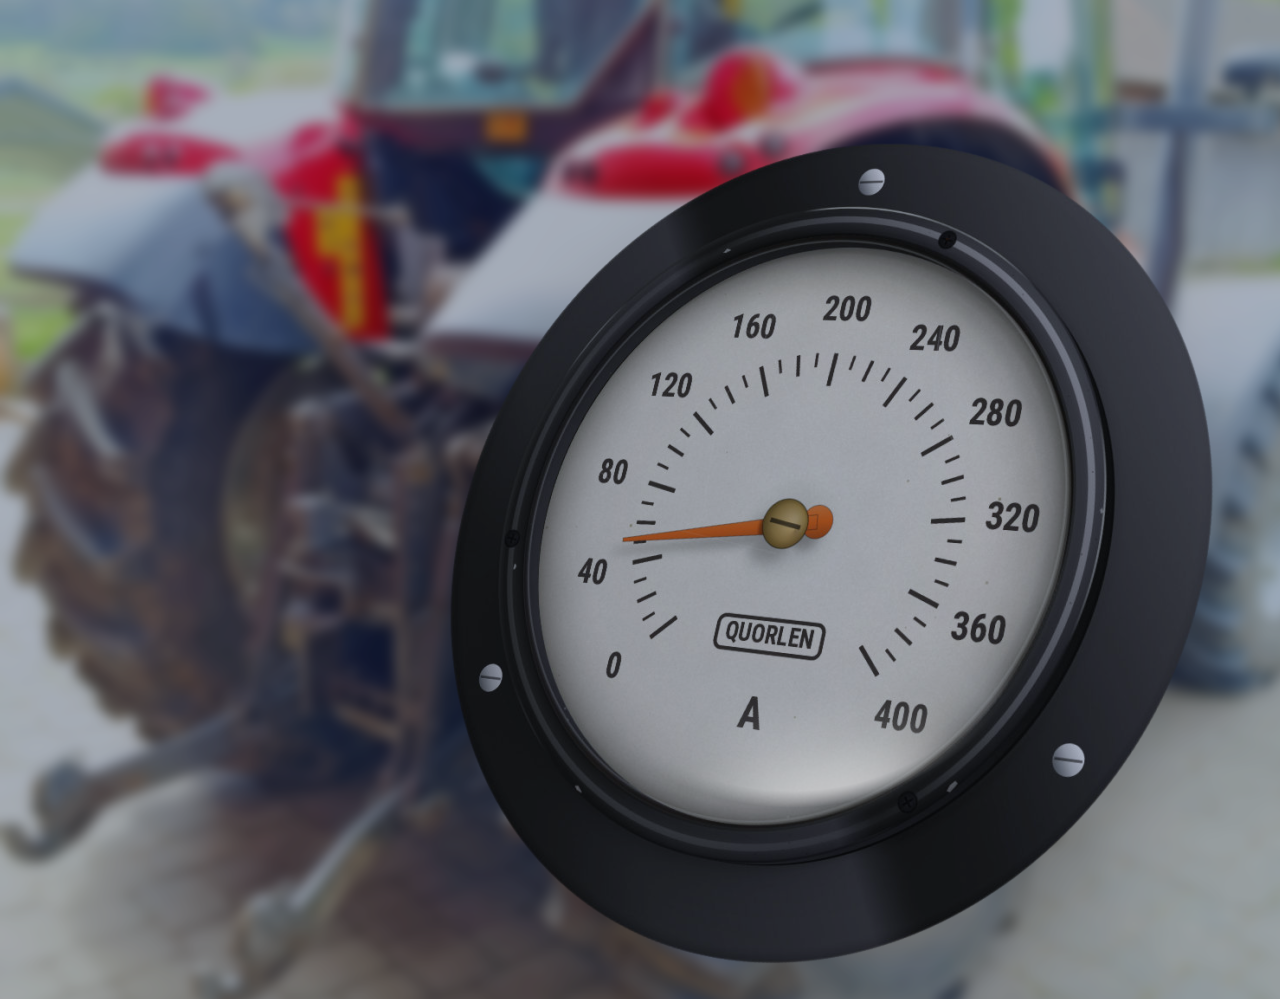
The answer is 50 A
